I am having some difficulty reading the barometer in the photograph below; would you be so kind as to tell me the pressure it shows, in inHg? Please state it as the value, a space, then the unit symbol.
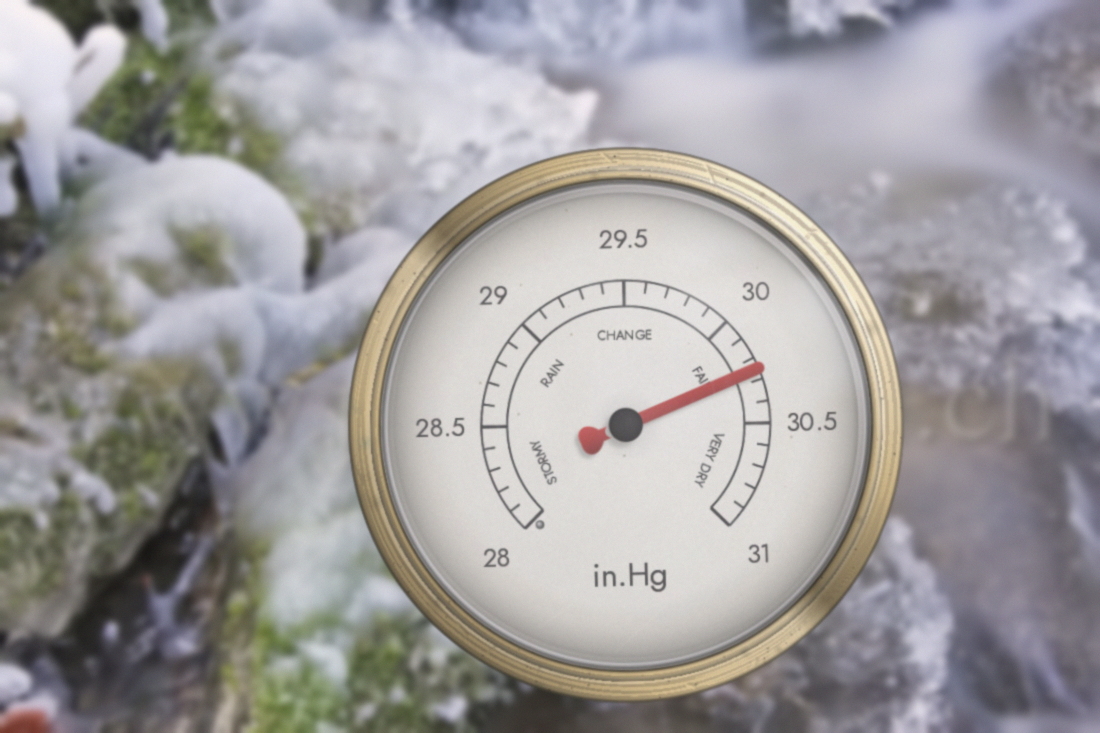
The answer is 30.25 inHg
